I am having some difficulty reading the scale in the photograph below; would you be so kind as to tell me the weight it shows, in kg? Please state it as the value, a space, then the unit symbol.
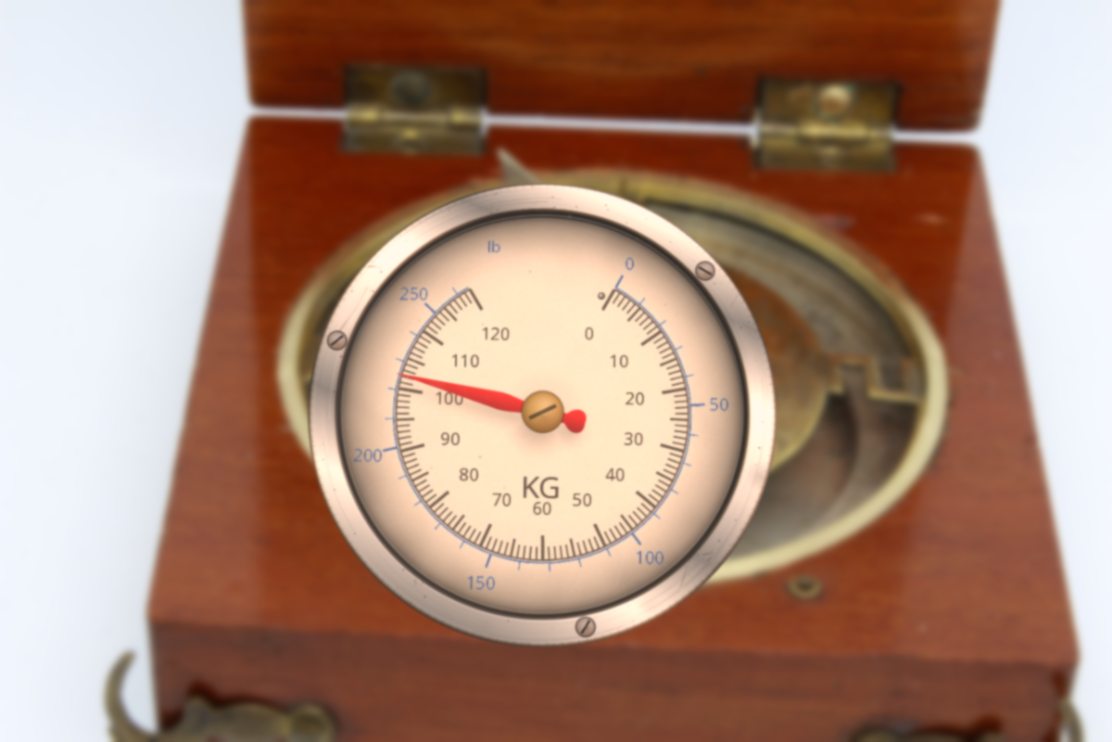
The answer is 102 kg
